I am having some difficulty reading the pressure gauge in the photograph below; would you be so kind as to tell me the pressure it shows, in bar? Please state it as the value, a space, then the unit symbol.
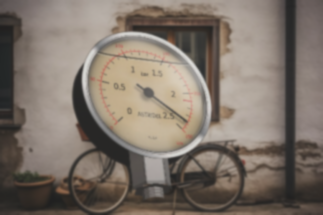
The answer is 2.4 bar
